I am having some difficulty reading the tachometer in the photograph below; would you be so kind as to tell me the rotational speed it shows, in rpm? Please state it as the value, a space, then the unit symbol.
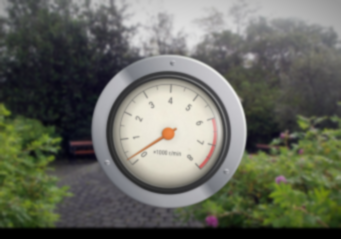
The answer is 250 rpm
